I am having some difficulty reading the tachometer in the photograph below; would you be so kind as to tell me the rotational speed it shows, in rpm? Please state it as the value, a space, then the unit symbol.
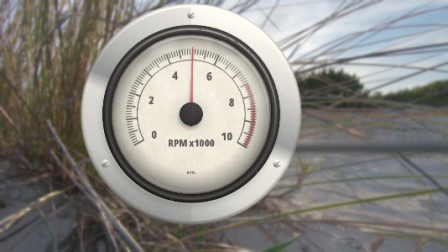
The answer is 5000 rpm
